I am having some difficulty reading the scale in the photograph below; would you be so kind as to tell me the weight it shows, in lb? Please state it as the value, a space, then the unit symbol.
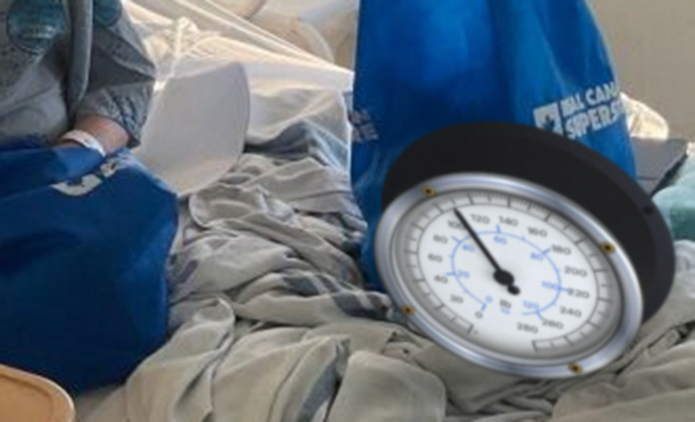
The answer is 110 lb
